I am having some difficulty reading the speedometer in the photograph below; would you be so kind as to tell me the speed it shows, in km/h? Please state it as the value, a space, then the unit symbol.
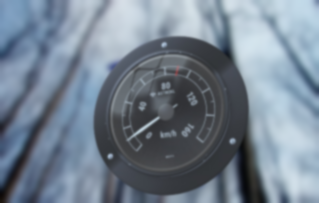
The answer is 10 km/h
